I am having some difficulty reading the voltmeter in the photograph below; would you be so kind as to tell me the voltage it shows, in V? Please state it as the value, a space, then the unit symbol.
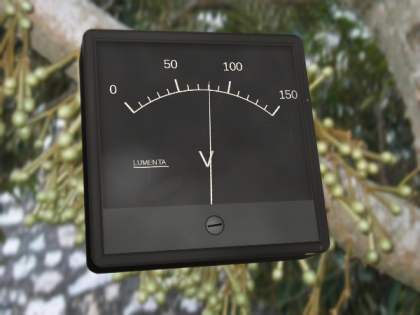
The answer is 80 V
